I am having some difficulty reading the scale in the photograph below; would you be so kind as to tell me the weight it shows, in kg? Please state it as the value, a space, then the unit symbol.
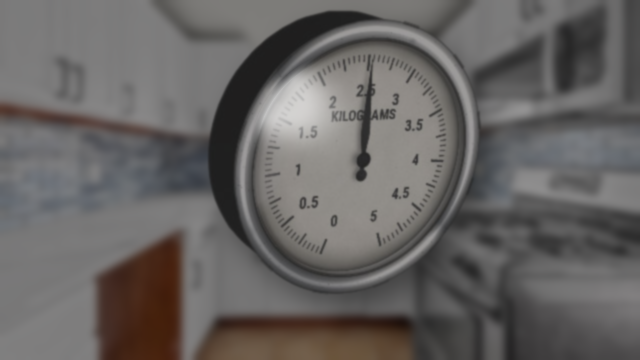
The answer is 2.5 kg
